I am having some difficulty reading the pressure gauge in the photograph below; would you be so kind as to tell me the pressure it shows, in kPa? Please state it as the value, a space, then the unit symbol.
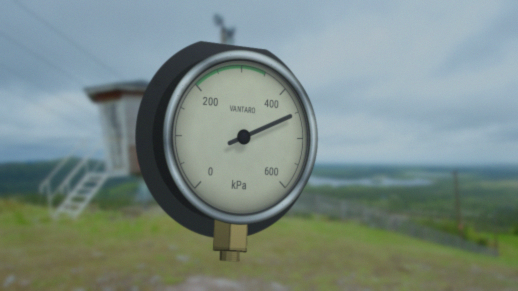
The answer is 450 kPa
